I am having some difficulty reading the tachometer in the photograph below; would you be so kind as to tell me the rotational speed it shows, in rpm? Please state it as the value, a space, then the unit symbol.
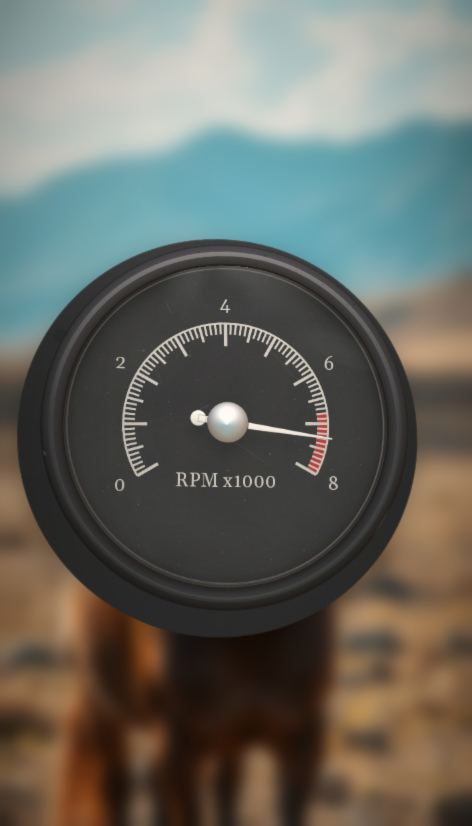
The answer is 7300 rpm
